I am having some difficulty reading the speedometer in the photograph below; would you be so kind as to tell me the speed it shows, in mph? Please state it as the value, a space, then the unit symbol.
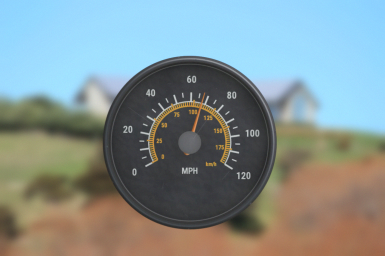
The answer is 67.5 mph
